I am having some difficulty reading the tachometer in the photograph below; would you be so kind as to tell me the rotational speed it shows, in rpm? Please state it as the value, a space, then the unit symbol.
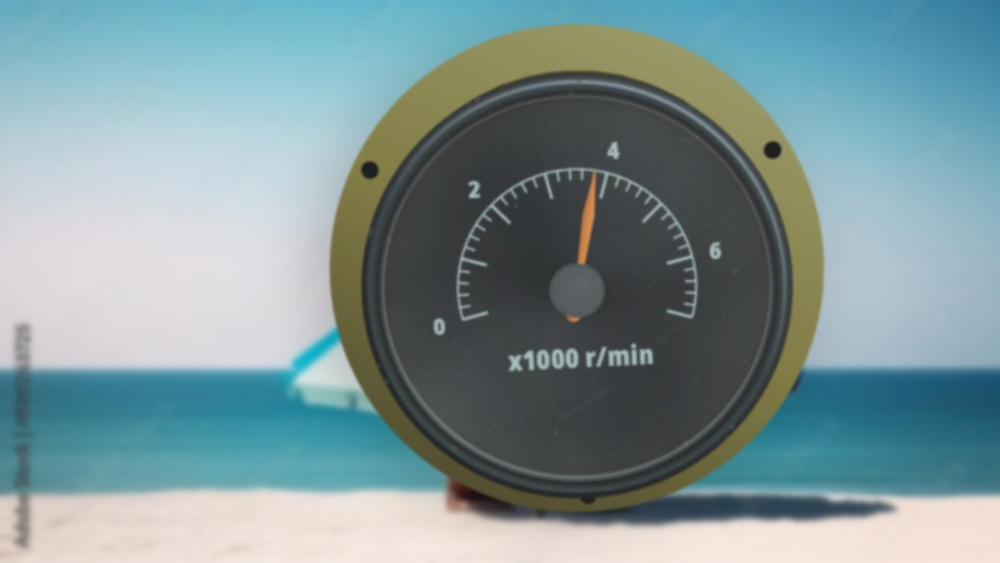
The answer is 3800 rpm
